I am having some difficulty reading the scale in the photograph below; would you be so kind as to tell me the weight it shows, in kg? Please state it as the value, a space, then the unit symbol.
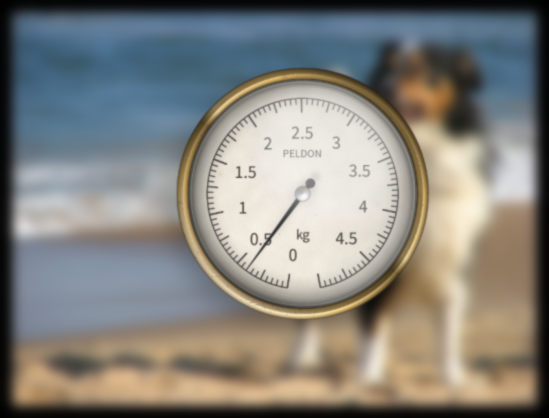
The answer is 0.4 kg
